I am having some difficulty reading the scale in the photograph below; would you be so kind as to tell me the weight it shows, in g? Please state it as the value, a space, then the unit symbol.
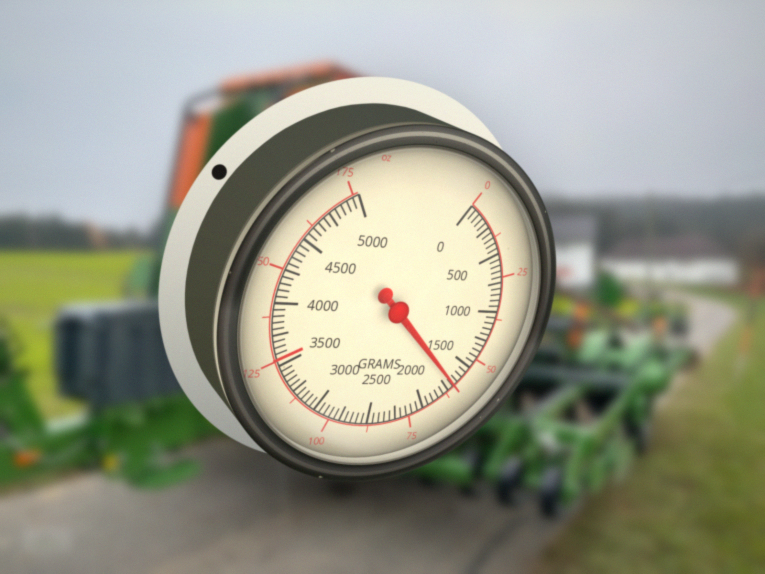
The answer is 1700 g
